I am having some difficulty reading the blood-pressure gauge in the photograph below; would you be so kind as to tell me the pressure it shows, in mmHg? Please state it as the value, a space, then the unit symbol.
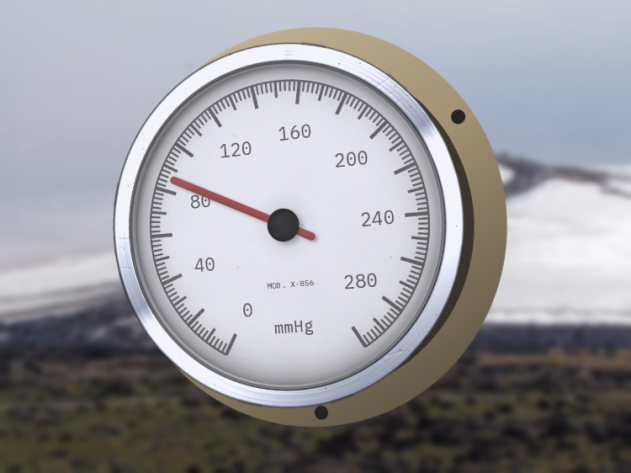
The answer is 86 mmHg
